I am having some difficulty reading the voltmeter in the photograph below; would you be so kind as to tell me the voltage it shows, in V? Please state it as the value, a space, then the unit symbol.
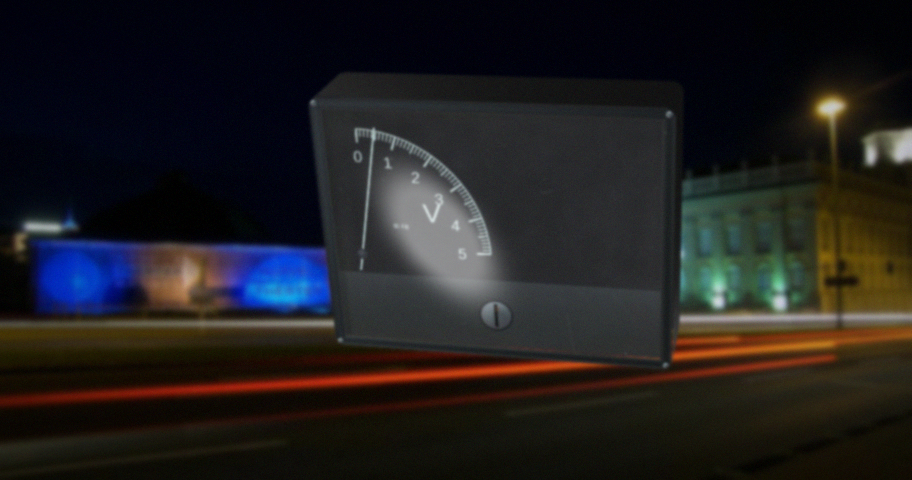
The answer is 0.5 V
